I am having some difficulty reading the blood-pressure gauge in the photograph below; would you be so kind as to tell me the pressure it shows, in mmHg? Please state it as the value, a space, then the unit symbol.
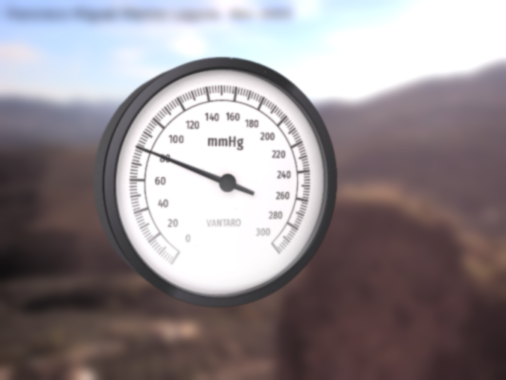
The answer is 80 mmHg
